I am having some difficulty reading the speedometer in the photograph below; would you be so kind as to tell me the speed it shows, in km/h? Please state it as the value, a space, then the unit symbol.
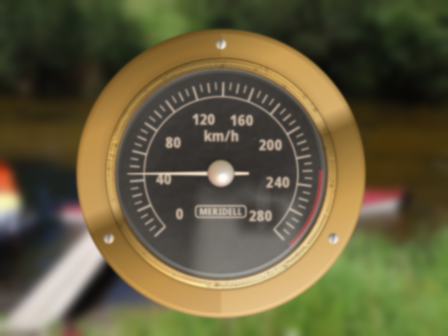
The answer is 45 km/h
